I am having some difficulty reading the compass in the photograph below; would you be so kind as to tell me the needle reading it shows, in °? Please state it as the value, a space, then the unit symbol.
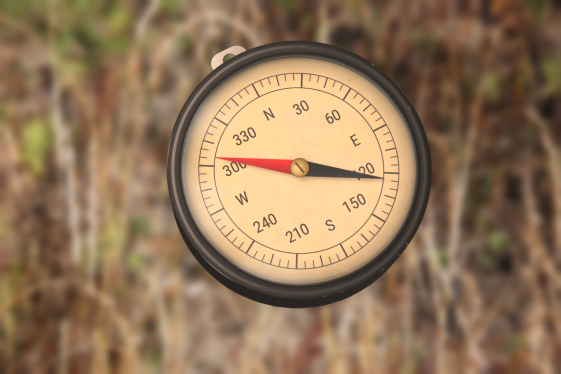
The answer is 305 °
